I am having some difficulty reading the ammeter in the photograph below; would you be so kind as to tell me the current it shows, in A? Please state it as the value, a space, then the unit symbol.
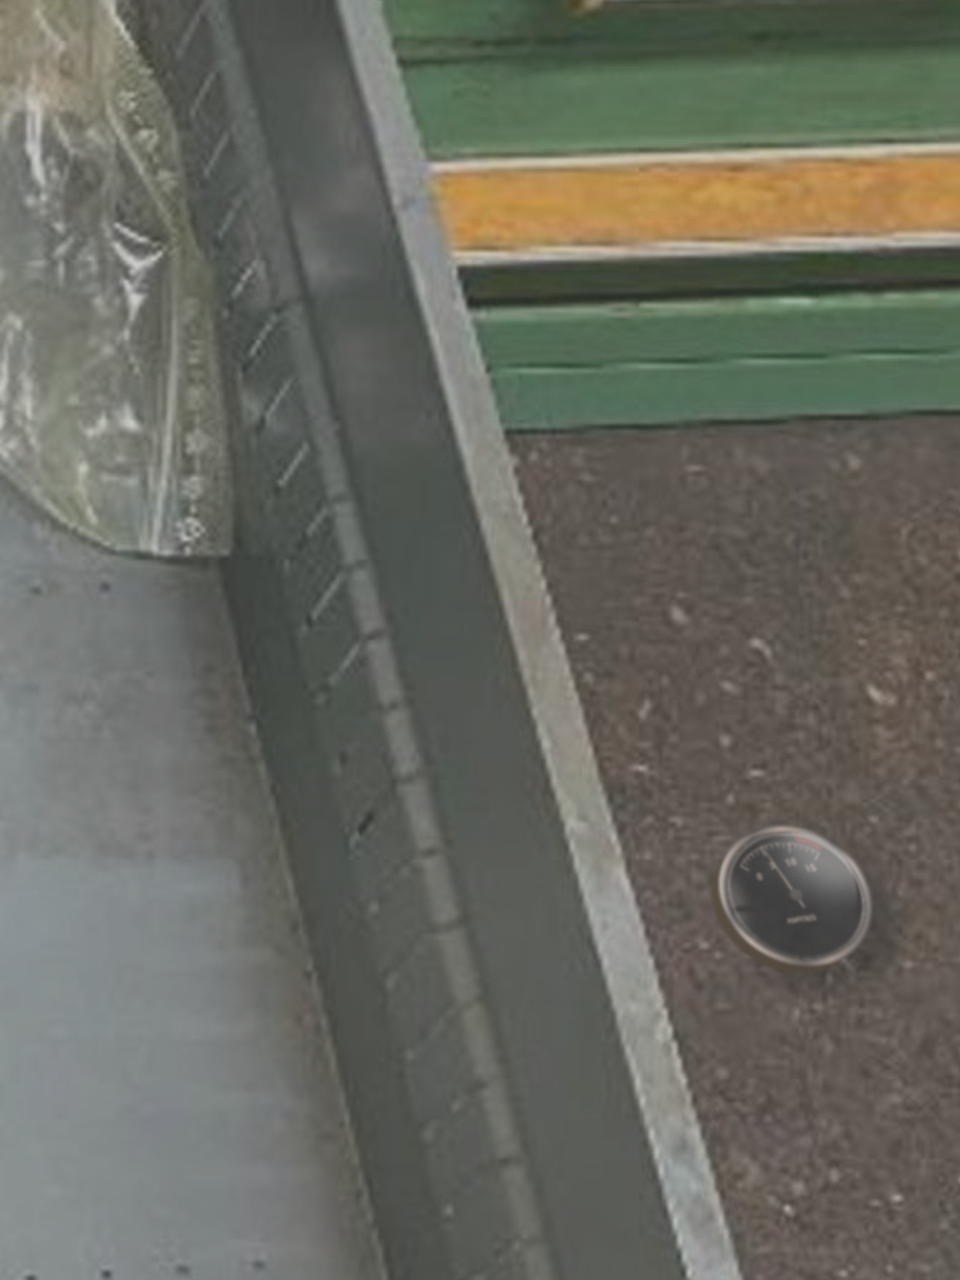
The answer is 5 A
